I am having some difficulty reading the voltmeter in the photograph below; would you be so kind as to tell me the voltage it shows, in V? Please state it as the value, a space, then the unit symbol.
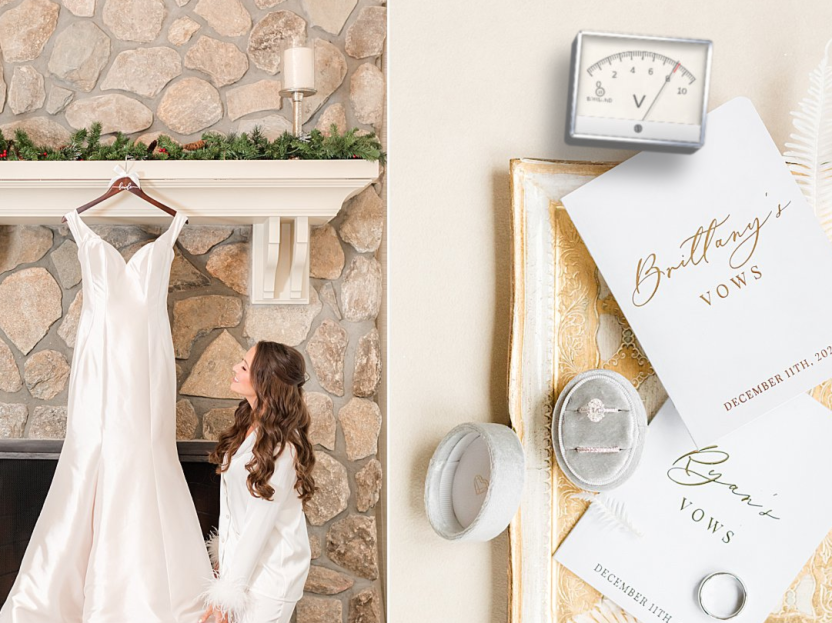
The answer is 8 V
